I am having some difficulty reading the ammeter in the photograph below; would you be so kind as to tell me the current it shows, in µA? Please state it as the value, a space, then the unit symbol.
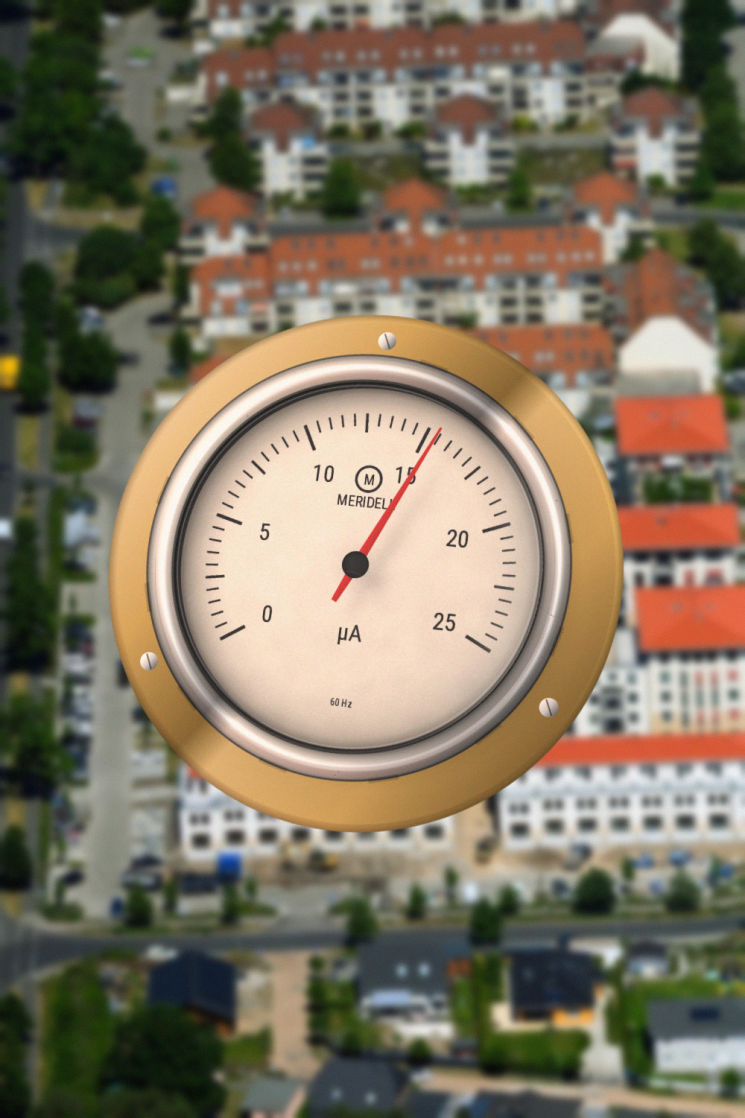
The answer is 15.5 µA
